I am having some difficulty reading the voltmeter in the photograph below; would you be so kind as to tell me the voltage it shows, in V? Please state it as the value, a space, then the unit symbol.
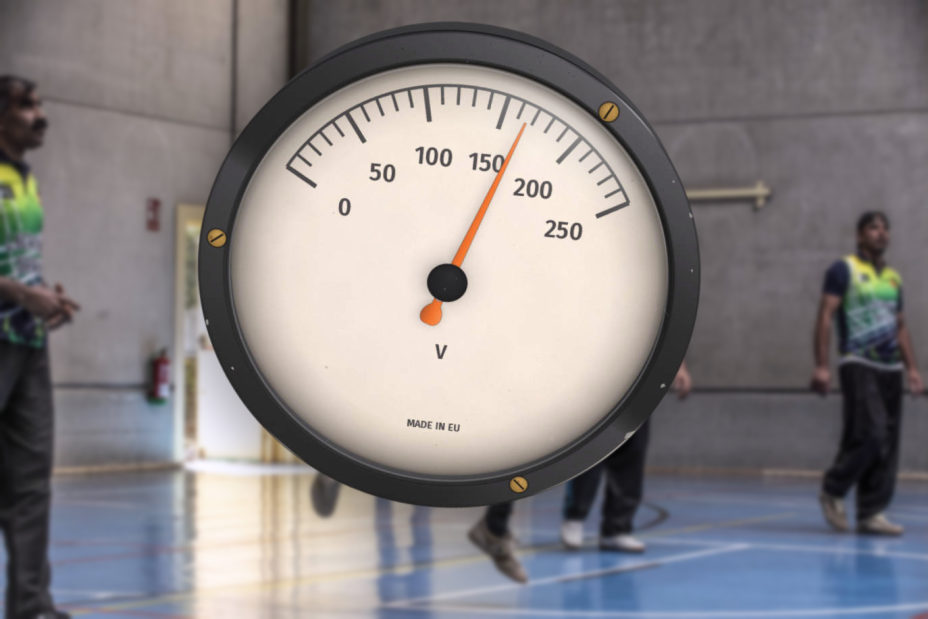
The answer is 165 V
